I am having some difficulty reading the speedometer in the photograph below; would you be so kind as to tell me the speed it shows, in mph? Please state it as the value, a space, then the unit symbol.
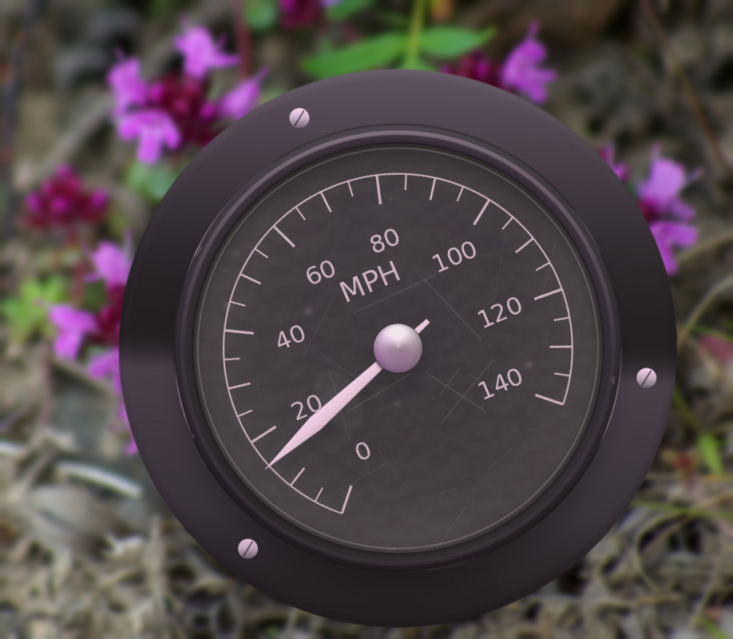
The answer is 15 mph
